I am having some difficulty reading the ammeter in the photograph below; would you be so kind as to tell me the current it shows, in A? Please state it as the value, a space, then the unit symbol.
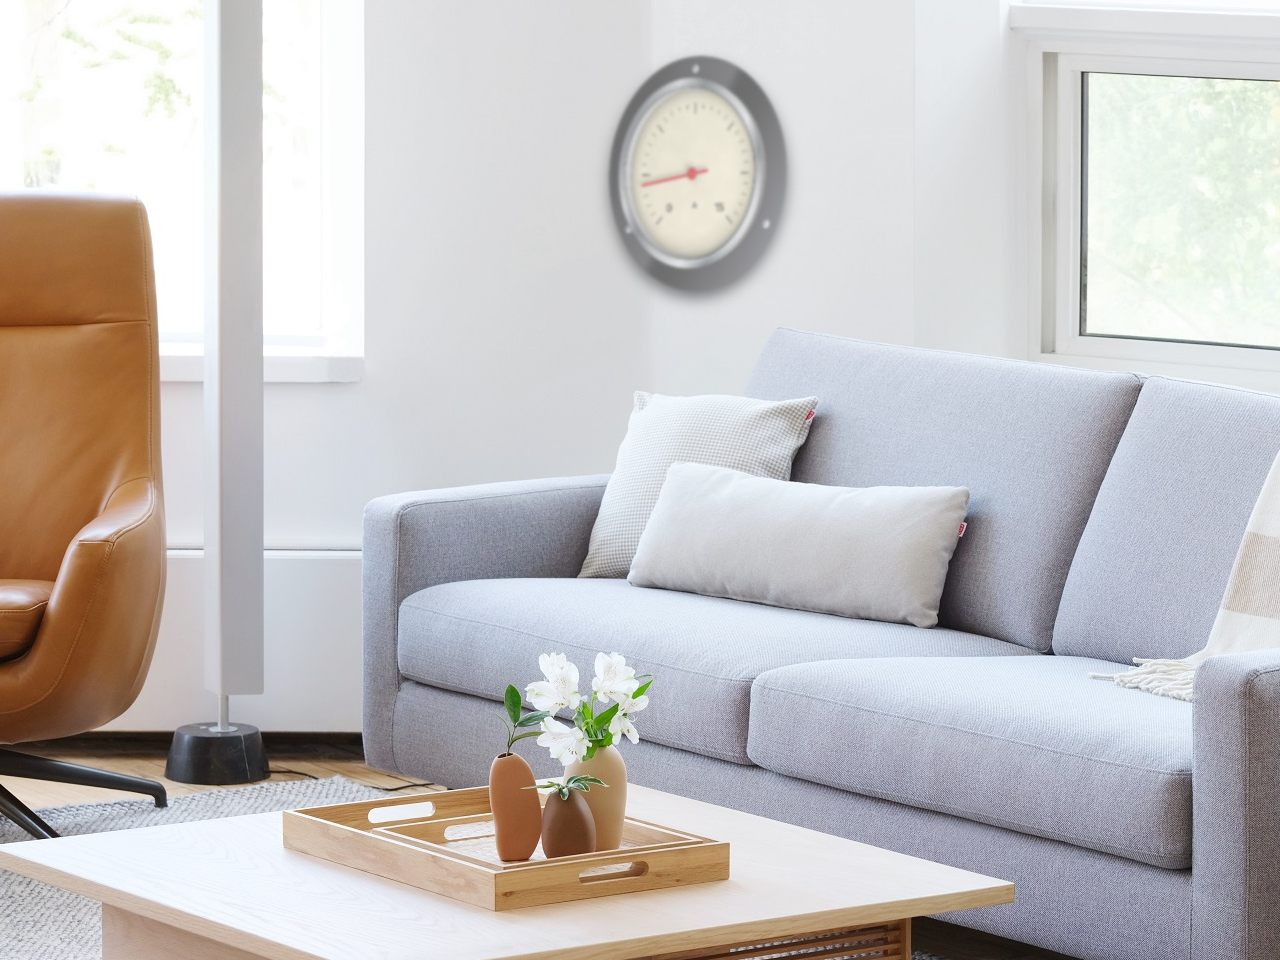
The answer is 2 A
